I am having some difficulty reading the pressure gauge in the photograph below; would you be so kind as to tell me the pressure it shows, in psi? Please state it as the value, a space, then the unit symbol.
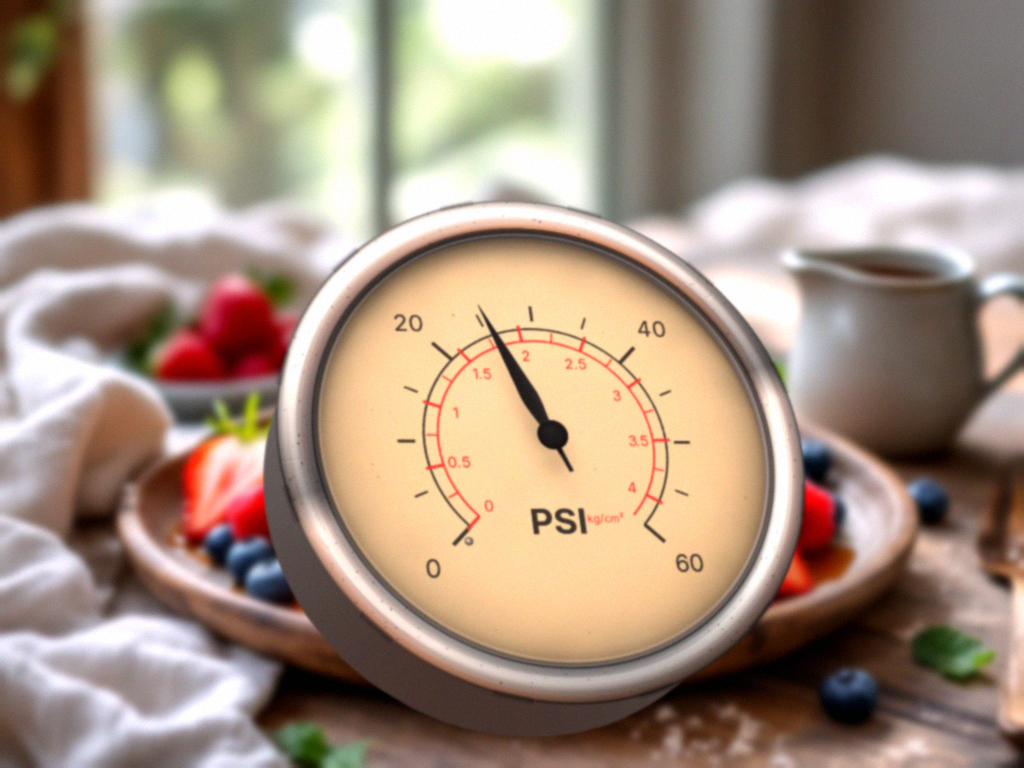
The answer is 25 psi
